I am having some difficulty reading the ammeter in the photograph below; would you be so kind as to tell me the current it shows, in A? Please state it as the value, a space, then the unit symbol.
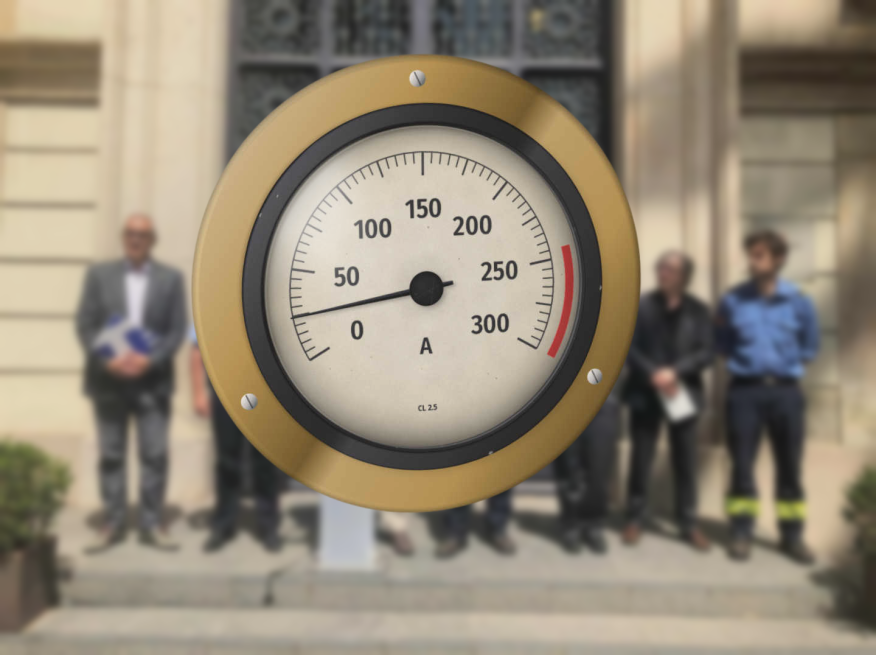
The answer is 25 A
